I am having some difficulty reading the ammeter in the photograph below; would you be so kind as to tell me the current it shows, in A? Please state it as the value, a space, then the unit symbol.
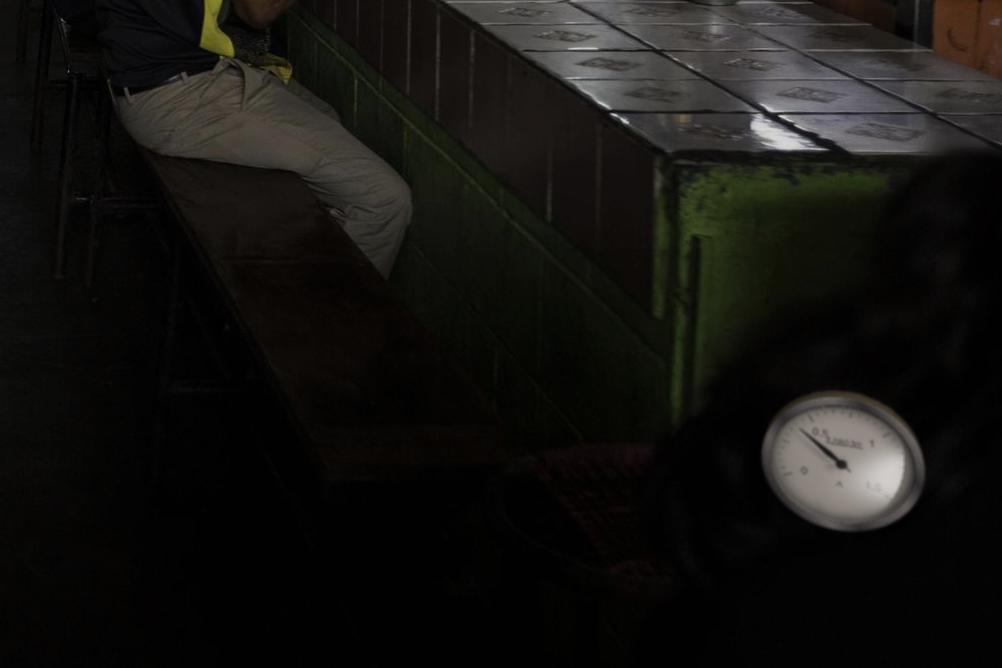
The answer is 0.4 A
